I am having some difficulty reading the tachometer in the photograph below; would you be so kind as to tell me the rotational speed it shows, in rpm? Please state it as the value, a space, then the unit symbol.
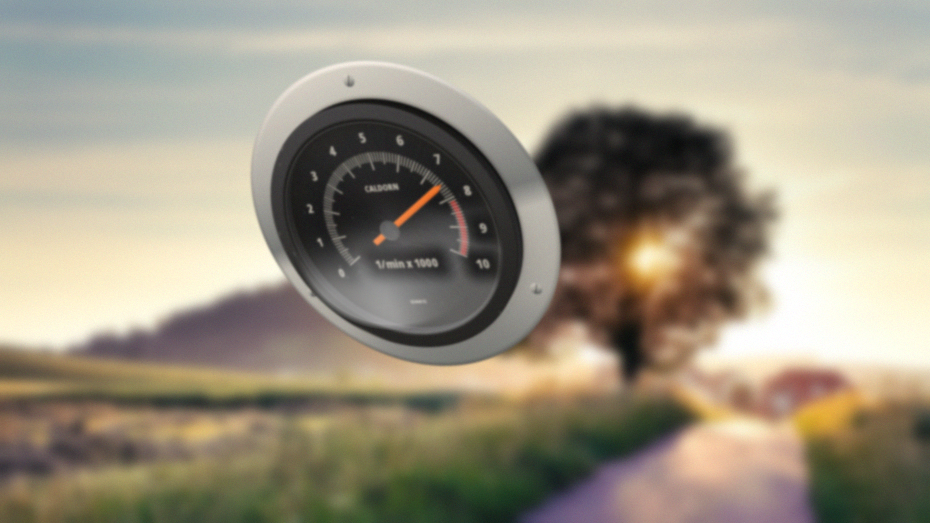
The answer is 7500 rpm
